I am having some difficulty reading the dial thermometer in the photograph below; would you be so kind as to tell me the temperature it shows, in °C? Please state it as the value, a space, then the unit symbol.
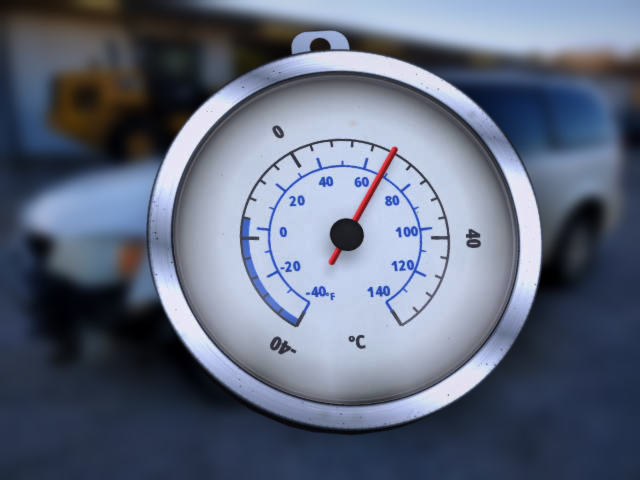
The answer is 20 °C
